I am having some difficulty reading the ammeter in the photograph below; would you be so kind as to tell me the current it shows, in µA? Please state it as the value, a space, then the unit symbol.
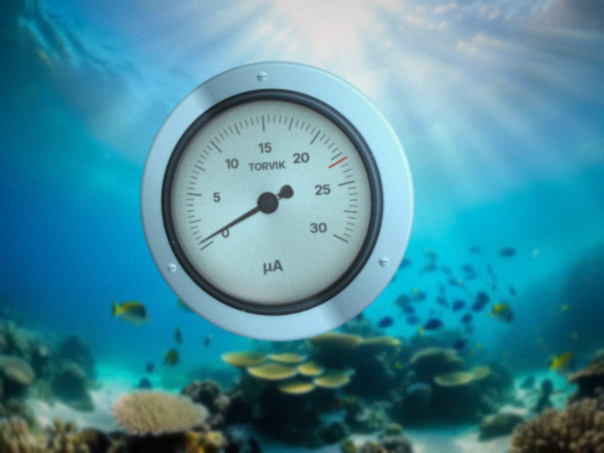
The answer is 0.5 µA
